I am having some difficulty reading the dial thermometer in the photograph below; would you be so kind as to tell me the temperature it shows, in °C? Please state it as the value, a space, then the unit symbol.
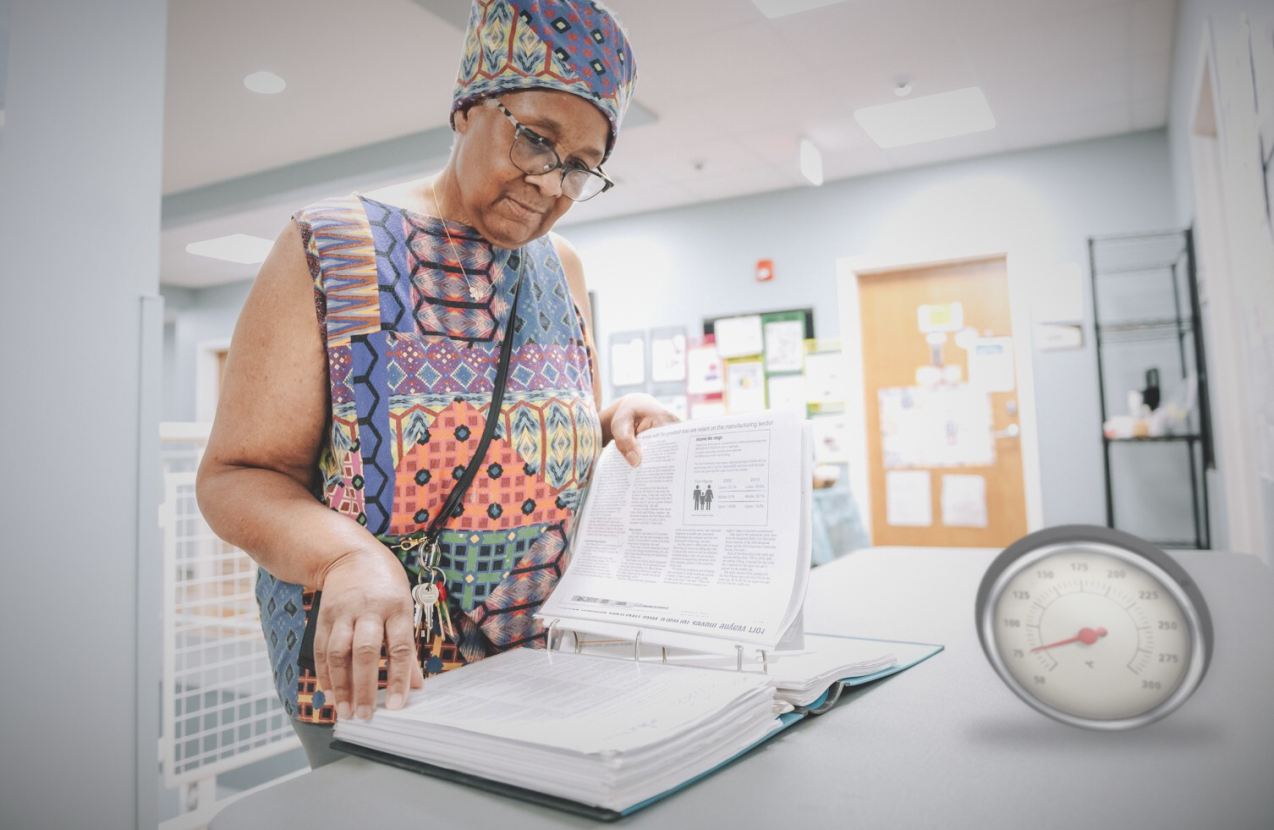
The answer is 75 °C
